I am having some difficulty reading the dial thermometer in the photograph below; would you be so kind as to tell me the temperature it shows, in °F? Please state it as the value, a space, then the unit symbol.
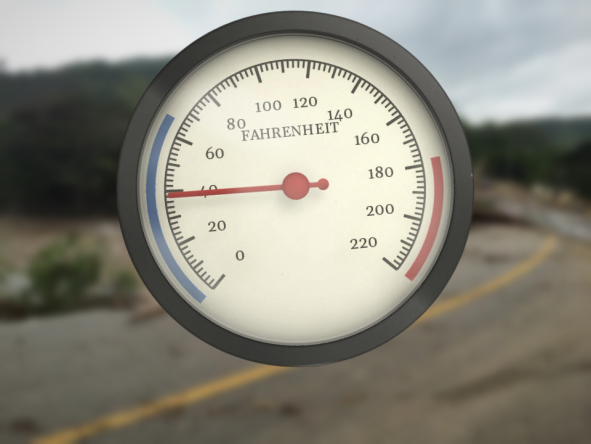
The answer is 38 °F
